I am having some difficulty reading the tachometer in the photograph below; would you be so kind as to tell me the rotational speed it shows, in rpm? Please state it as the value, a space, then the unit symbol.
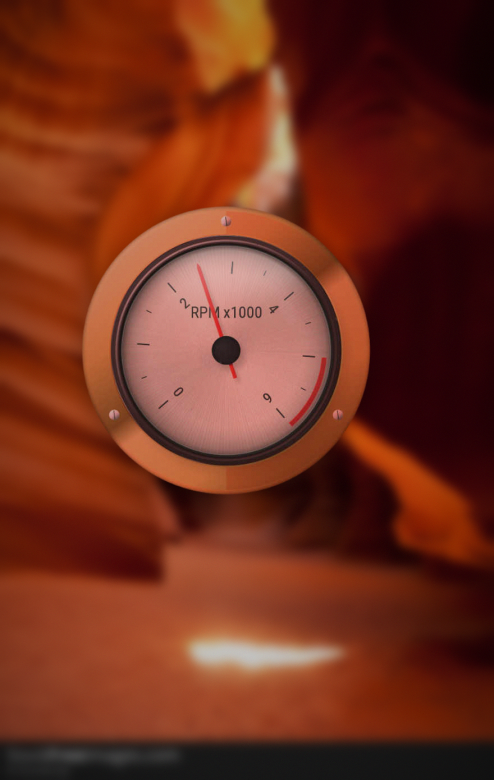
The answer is 2500 rpm
